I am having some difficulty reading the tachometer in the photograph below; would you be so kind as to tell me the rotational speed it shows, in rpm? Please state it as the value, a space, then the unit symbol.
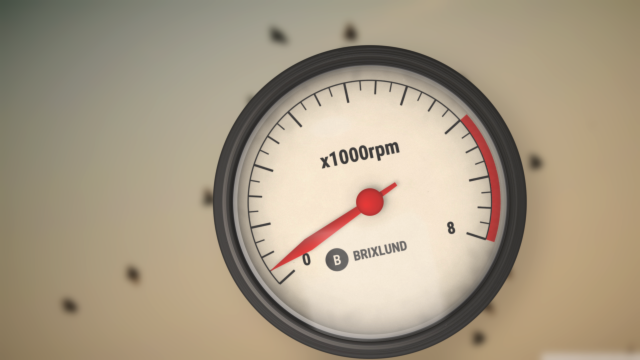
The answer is 250 rpm
